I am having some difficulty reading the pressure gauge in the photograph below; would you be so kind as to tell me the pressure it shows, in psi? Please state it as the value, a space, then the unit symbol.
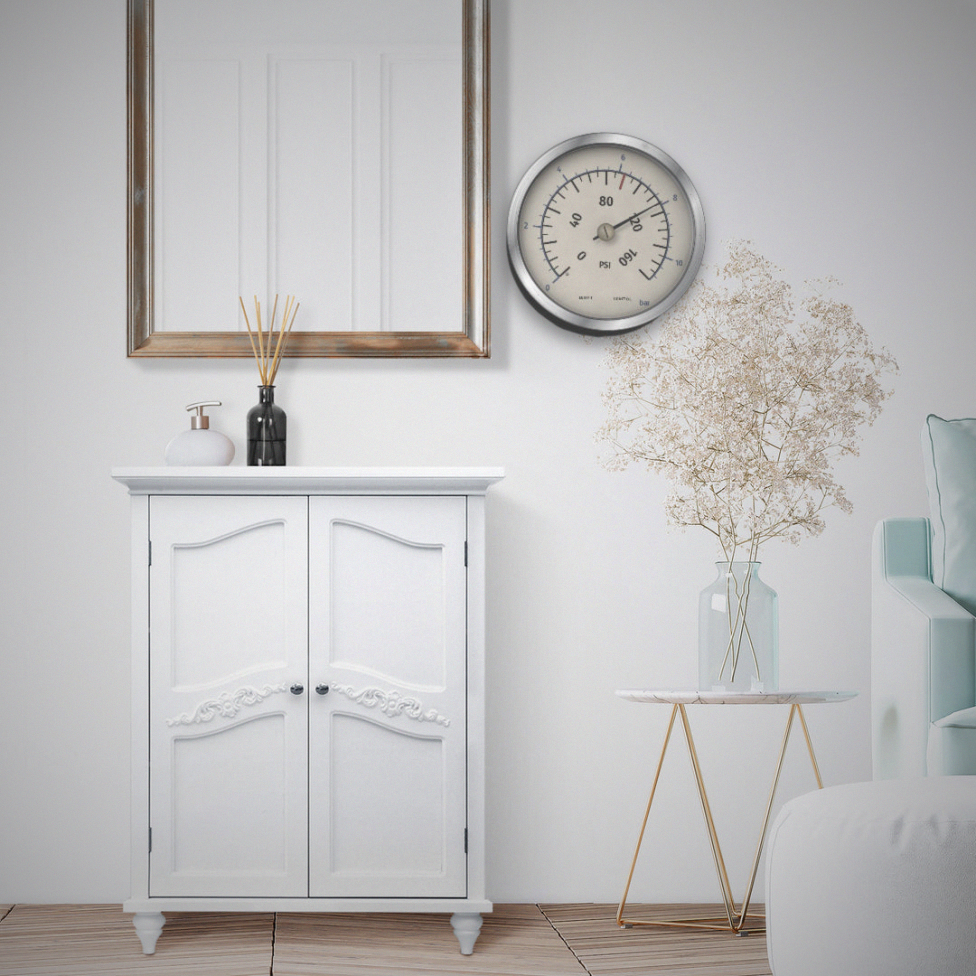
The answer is 115 psi
